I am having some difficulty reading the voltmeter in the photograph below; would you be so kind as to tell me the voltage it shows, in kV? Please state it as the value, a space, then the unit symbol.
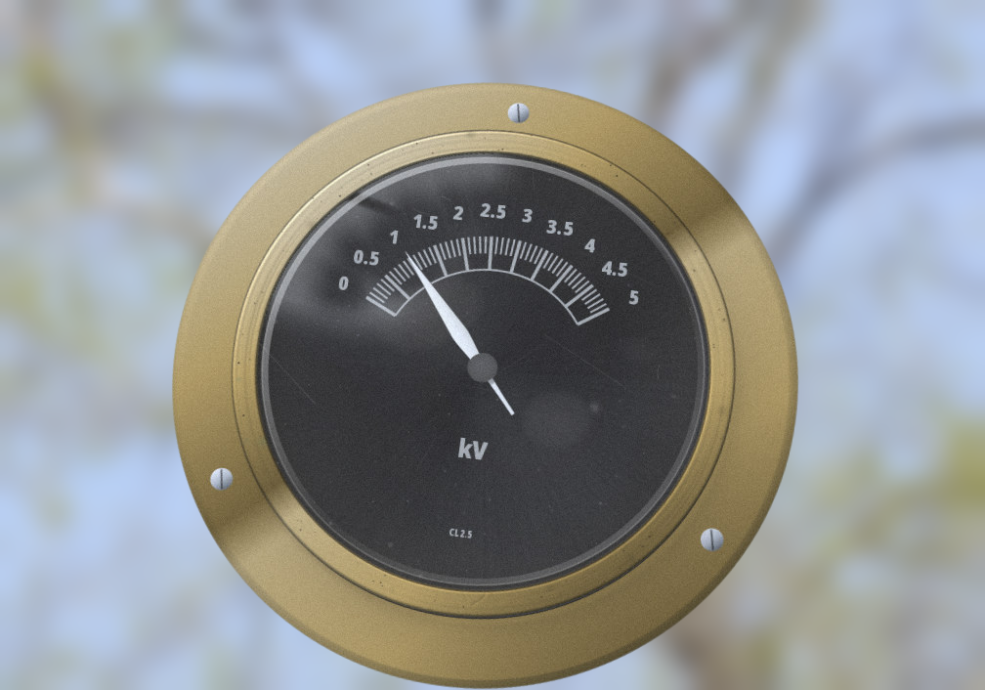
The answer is 1 kV
